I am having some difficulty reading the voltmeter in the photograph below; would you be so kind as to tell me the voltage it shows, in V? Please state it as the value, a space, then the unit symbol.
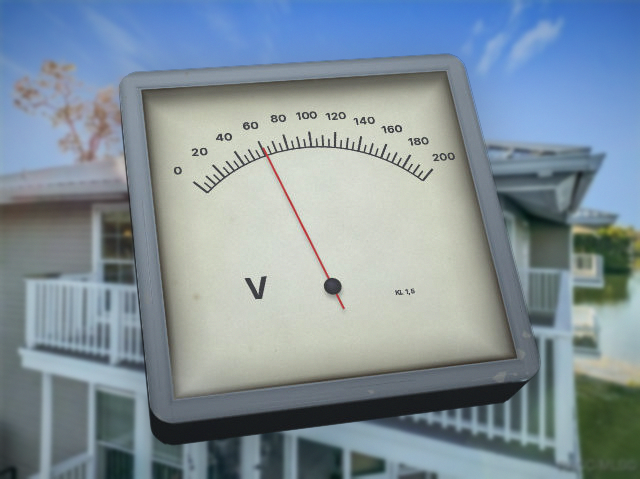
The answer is 60 V
